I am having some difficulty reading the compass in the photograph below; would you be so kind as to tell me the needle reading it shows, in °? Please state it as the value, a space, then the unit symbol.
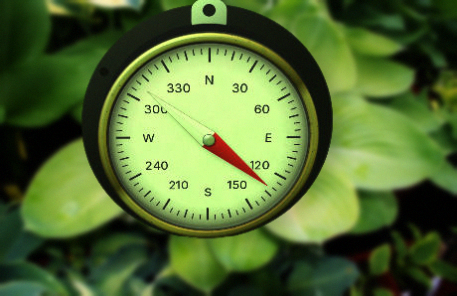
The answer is 130 °
